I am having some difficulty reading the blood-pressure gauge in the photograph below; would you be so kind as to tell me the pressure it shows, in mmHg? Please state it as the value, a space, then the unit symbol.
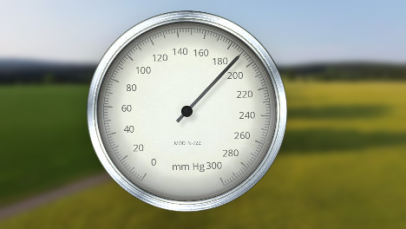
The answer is 190 mmHg
